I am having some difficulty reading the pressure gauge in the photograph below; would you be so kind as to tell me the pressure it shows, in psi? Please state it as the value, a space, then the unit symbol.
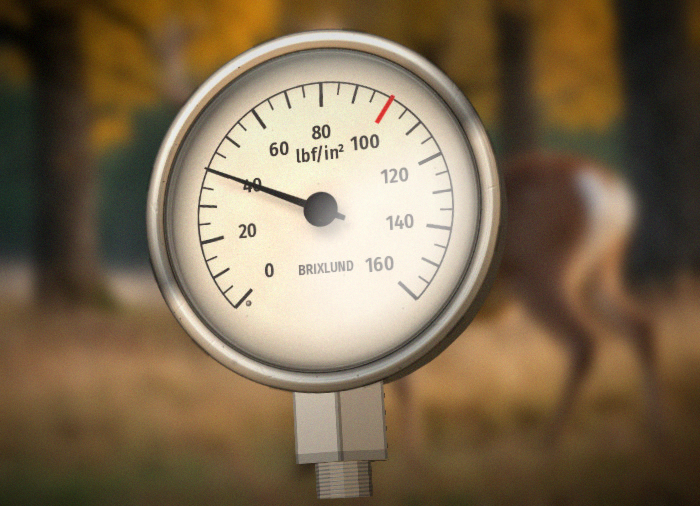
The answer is 40 psi
